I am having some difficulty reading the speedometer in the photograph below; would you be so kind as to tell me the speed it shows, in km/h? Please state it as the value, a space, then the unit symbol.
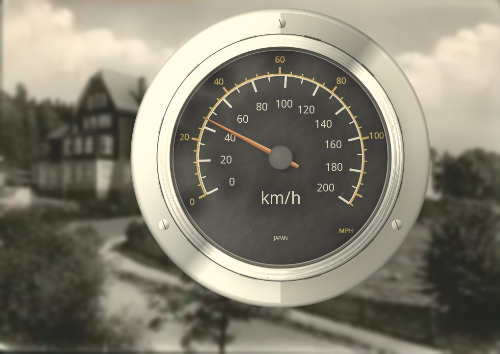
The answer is 45 km/h
